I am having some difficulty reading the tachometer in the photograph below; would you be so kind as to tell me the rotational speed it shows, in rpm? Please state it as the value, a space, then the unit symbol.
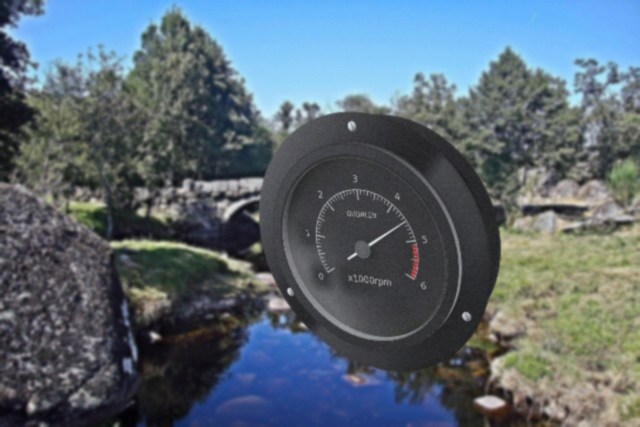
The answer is 4500 rpm
